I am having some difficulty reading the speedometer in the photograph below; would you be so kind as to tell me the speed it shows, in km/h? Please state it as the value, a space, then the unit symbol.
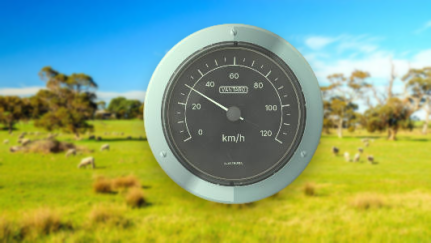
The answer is 30 km/h
